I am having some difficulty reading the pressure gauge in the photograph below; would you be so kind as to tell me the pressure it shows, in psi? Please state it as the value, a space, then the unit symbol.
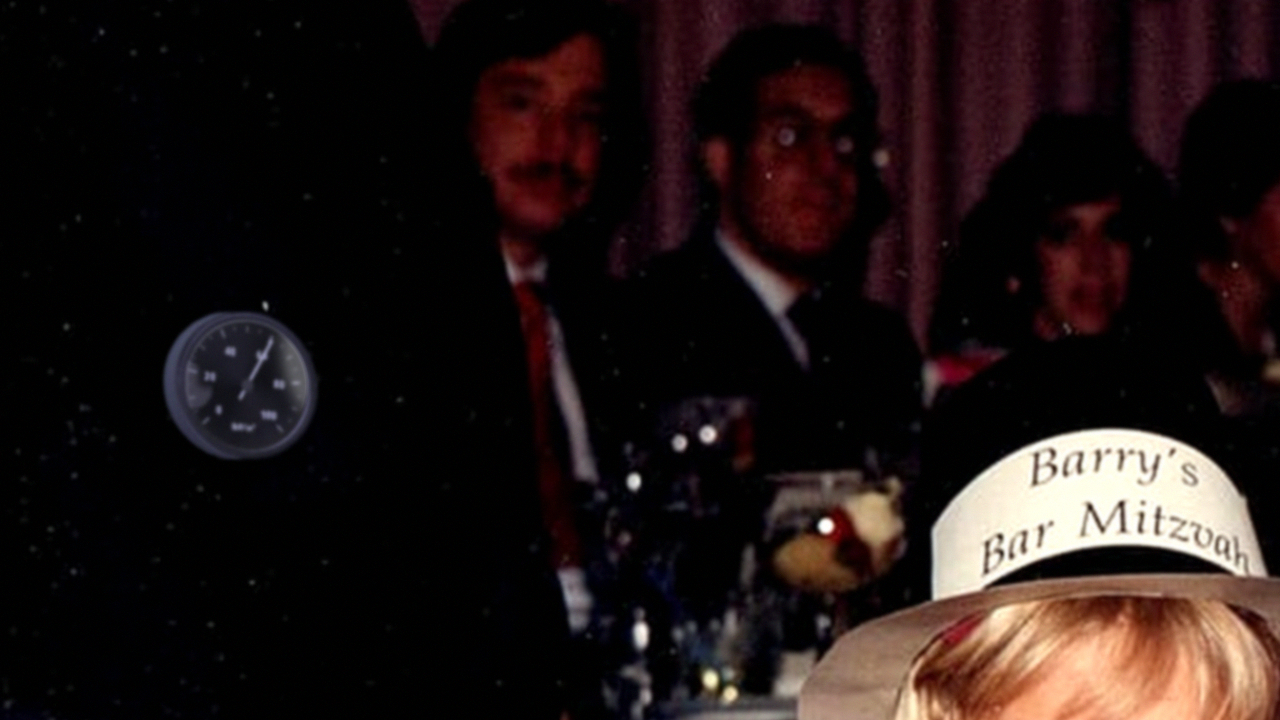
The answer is 60 psi
